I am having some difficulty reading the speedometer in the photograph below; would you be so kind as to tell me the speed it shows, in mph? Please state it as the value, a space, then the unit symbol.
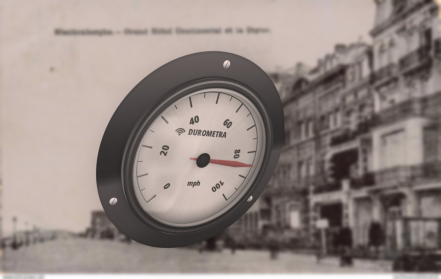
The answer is 85 mph
